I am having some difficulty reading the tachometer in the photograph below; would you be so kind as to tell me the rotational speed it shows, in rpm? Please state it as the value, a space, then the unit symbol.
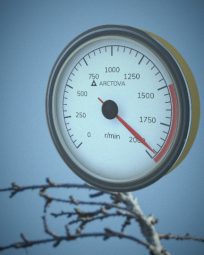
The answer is 1950 rpm
